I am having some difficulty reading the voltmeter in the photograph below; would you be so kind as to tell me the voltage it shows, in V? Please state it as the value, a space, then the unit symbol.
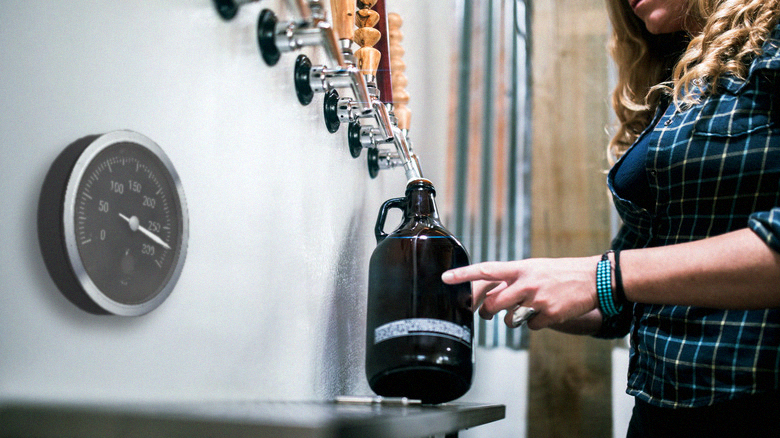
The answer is 275 V
